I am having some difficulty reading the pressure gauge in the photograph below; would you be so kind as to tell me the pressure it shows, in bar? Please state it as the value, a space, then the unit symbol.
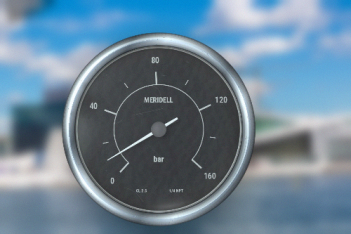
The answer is 10 bar
